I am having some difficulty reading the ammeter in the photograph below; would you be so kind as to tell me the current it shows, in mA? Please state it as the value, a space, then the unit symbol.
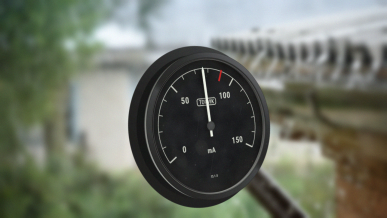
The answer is 75 mA
